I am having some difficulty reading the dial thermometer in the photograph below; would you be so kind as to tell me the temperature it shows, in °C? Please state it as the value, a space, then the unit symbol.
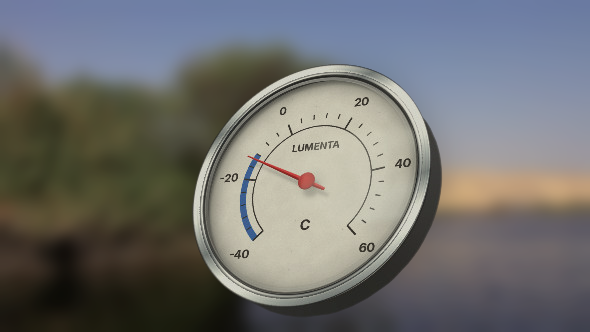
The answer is -14 °C
